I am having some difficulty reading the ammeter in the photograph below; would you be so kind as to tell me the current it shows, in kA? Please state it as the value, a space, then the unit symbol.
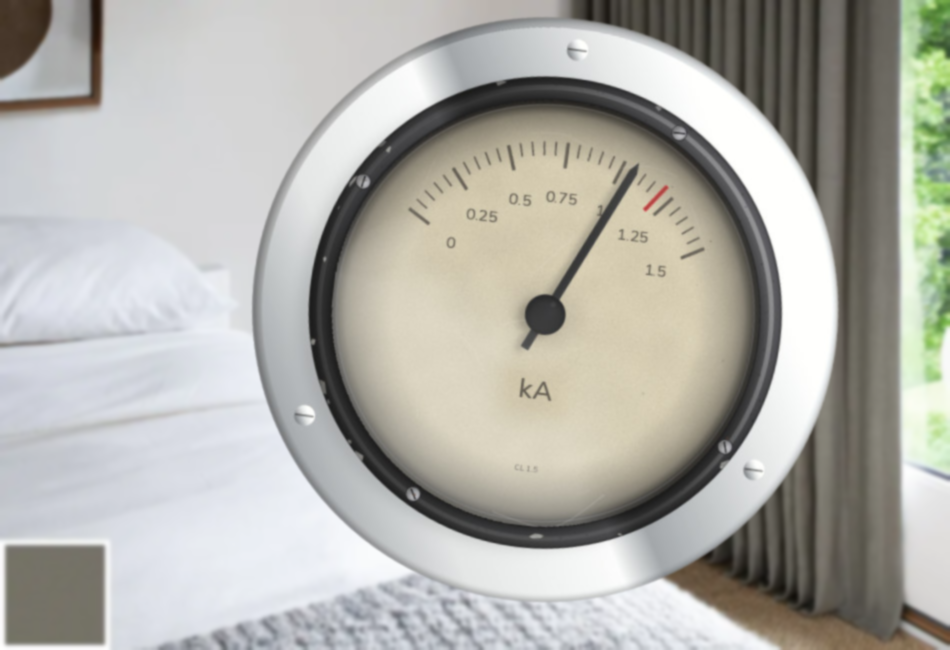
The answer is 1.05 kA
